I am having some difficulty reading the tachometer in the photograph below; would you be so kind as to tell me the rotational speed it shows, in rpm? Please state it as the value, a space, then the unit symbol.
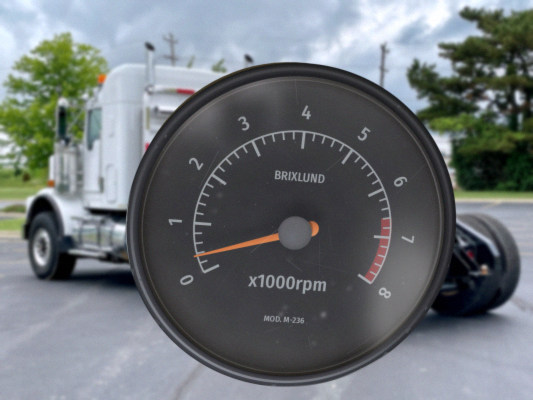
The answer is 400 rpm
